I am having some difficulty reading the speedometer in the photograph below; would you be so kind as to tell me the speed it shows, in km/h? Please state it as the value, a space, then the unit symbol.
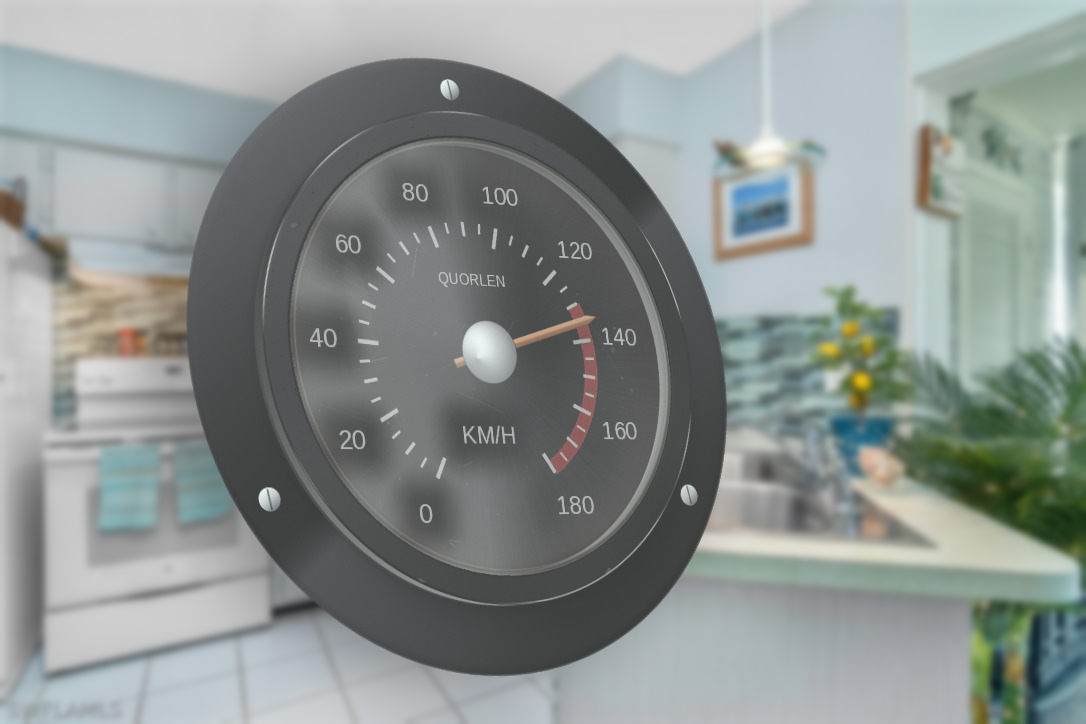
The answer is 135 km/h
